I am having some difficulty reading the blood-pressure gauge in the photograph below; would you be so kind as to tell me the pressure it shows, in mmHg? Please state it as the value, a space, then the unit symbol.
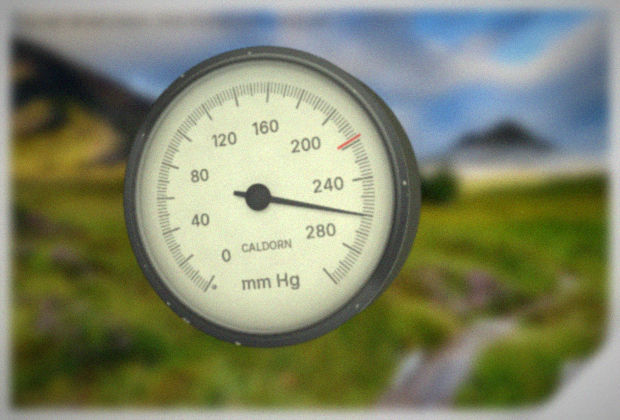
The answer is 260 mmHg
